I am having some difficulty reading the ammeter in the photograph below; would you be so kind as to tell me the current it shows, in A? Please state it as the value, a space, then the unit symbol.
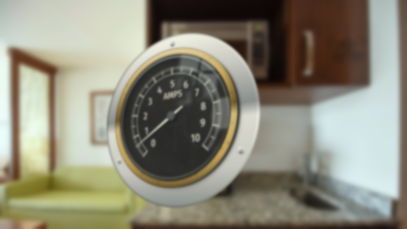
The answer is 0.5 A
